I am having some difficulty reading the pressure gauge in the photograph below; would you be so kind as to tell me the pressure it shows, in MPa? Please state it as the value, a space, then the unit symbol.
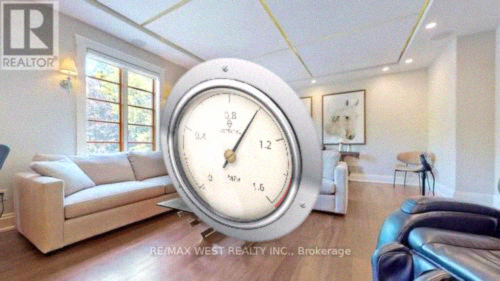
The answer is 1 MPa
